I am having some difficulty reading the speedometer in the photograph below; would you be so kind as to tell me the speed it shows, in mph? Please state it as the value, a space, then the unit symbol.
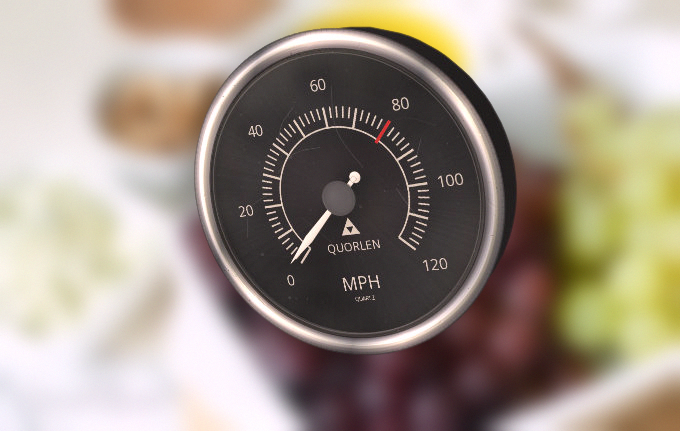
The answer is 2 mph
